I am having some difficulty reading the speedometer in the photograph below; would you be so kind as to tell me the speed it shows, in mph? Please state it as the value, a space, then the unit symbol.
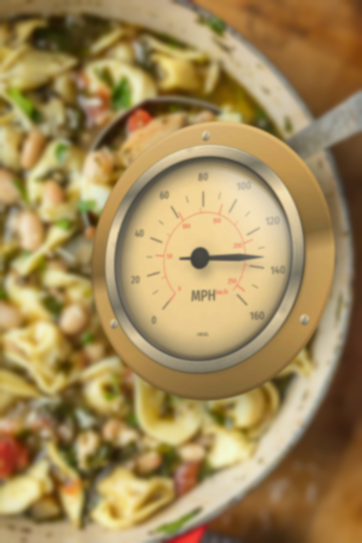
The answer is 135 mph
